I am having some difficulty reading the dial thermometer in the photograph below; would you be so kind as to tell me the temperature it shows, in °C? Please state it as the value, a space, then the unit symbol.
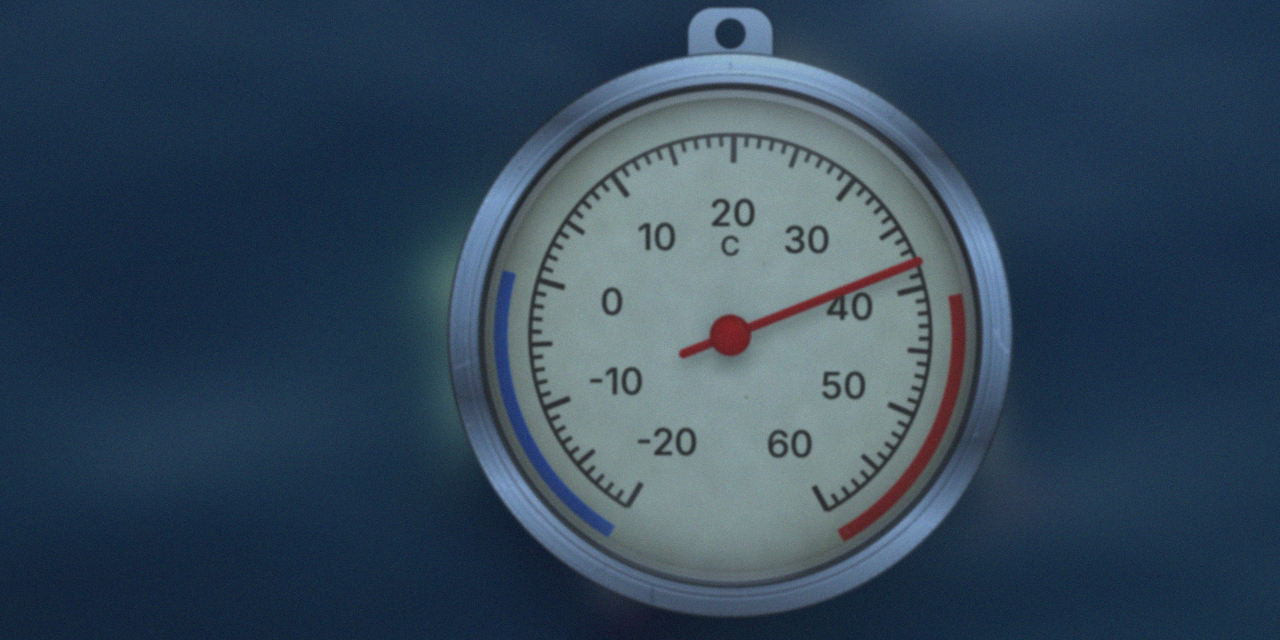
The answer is 38 °C
